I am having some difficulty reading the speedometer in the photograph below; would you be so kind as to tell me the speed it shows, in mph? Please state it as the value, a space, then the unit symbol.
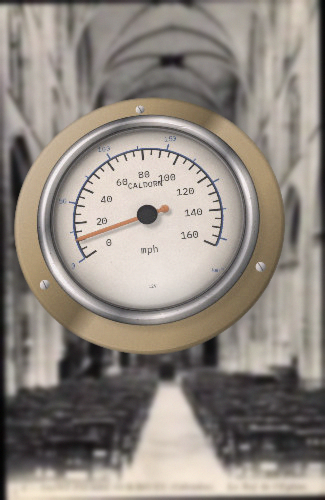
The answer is 10 mph
